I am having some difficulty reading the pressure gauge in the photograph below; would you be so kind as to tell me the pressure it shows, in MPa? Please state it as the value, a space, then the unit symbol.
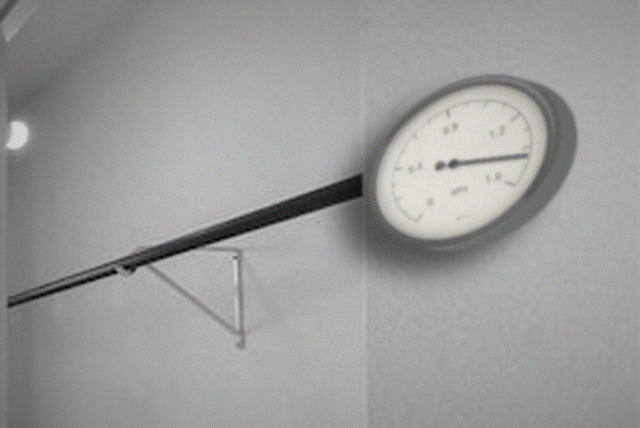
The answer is 1.45 MPa
